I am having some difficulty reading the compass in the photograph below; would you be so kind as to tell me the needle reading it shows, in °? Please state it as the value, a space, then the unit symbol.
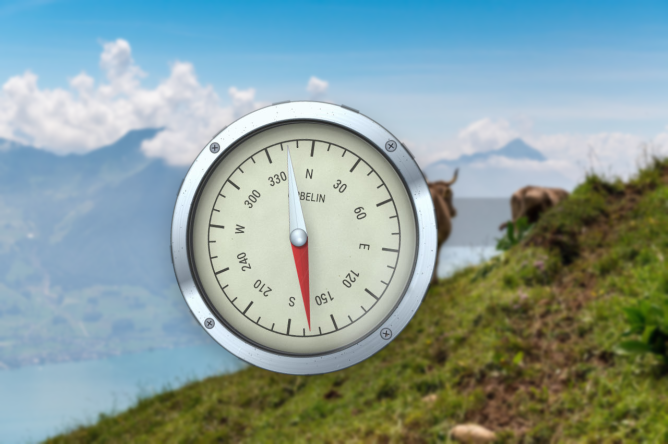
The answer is 165 °
